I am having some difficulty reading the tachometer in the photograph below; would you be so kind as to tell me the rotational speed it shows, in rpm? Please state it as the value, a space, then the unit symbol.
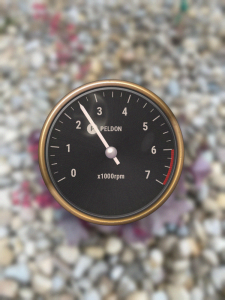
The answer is 2500 rpm
